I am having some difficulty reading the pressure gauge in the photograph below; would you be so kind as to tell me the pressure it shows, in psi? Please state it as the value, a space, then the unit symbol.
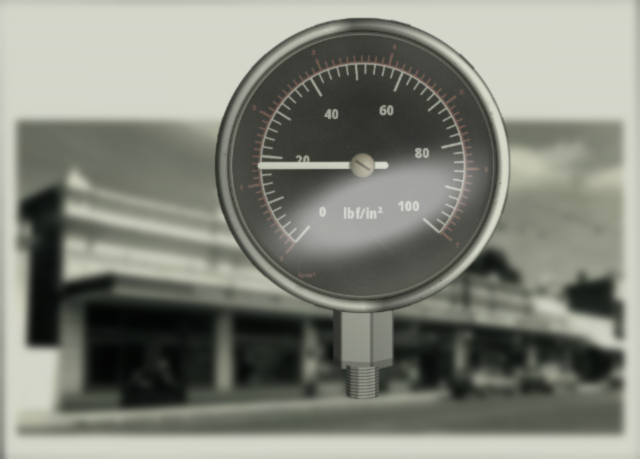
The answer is 18 psi
